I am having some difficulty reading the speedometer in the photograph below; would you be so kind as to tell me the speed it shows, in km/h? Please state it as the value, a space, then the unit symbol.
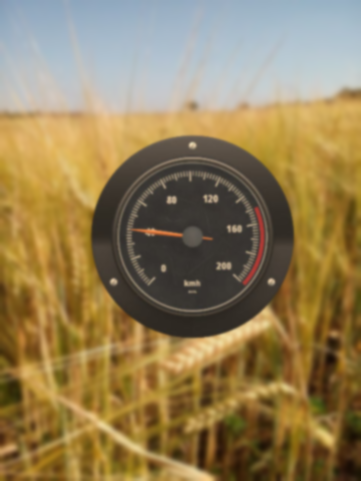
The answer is 40 km/h
